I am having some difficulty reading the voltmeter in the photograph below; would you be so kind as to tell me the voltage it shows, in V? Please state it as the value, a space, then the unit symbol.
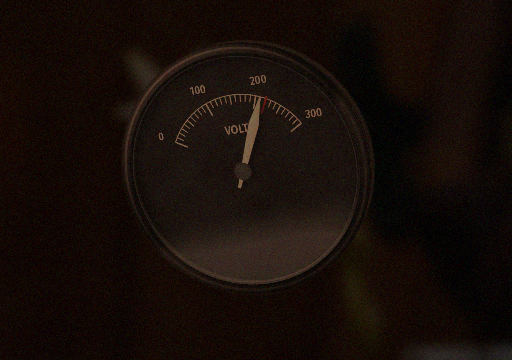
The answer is 210 V
